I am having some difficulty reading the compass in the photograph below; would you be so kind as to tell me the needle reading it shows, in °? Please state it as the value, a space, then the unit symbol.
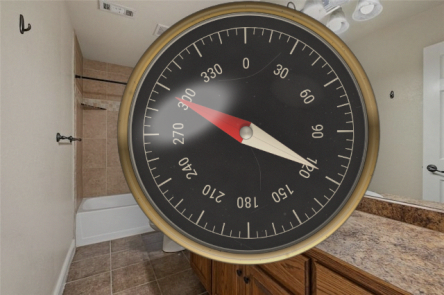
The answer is 297.5 °
